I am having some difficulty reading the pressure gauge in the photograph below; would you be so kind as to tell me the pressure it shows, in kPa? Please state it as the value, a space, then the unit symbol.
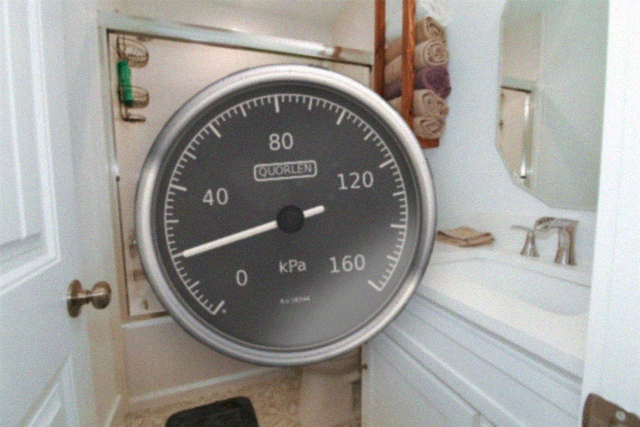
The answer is 20 kPa
